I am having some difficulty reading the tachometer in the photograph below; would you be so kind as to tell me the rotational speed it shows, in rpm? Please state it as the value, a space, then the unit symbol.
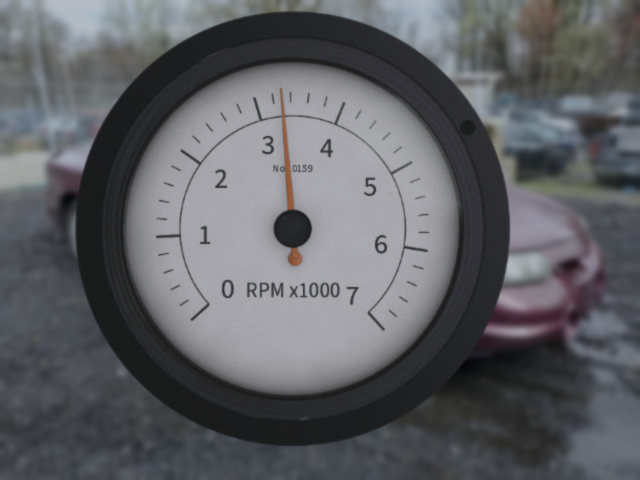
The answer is 3300 rpm
